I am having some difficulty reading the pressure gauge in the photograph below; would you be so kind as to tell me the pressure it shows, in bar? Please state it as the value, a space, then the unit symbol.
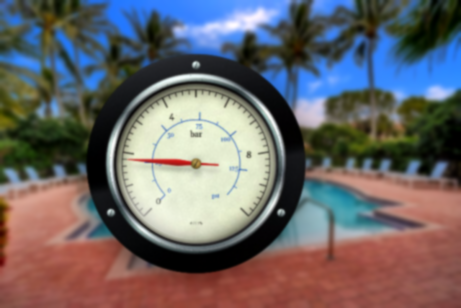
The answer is 1.8 bar
